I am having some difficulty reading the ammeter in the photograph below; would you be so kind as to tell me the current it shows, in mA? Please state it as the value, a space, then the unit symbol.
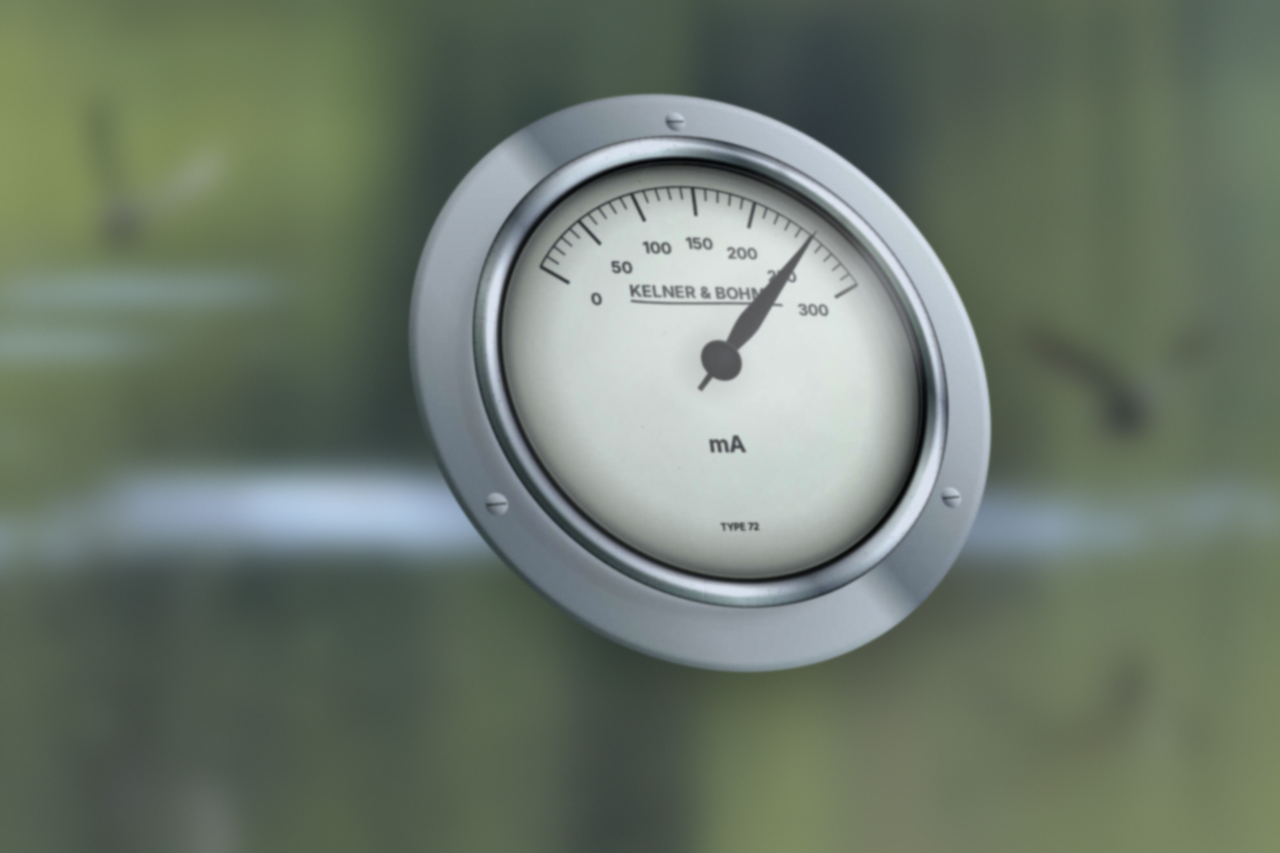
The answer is 250 mA
